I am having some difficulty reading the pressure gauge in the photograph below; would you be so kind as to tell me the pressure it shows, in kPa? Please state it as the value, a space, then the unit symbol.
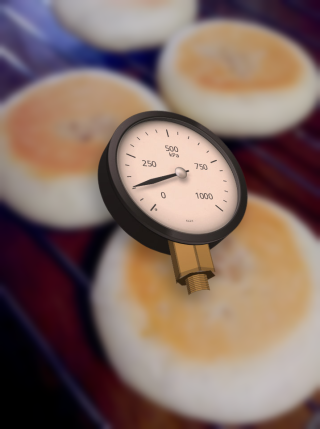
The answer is 100 kPa
